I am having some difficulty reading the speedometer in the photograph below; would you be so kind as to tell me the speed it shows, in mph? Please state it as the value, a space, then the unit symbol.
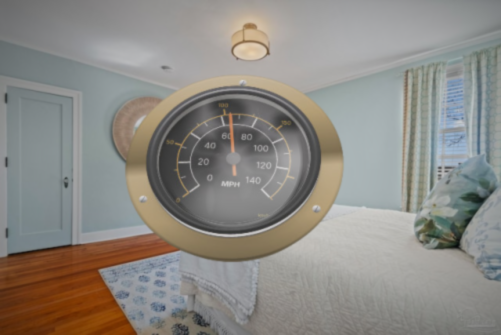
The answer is 65 mph
